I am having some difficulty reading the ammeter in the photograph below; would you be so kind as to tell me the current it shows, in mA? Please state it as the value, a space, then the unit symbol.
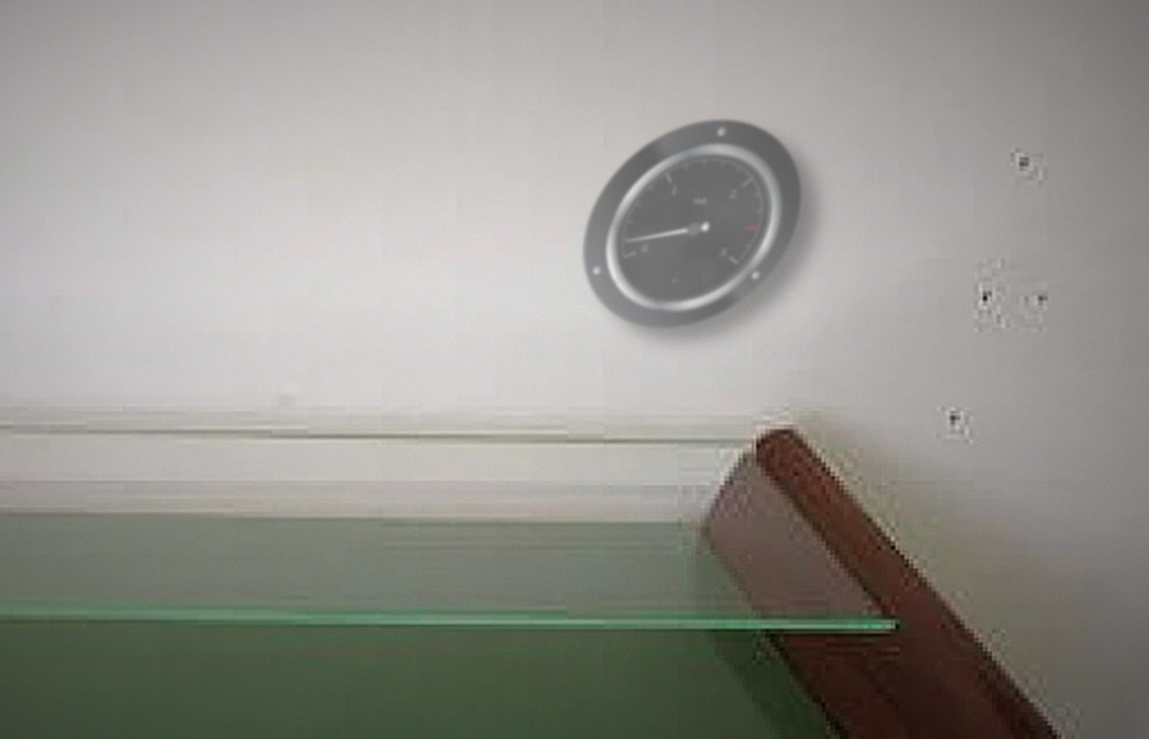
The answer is 0.2 mA
